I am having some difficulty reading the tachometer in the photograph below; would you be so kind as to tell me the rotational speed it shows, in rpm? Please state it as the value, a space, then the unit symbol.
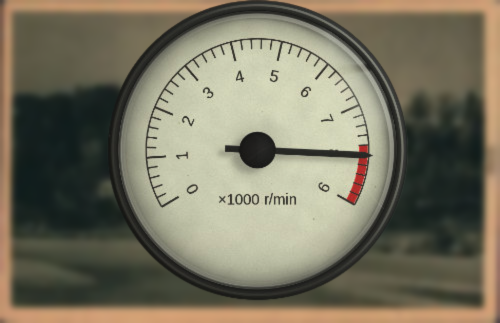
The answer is 8000 rpm
